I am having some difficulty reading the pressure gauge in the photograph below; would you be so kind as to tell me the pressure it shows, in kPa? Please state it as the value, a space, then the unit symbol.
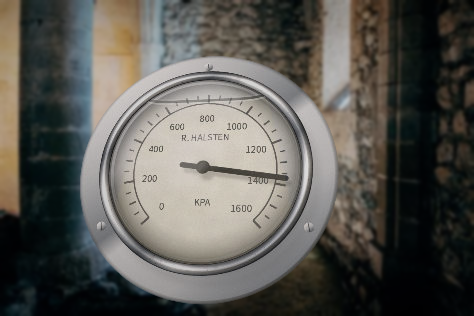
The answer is 1375 kPa
